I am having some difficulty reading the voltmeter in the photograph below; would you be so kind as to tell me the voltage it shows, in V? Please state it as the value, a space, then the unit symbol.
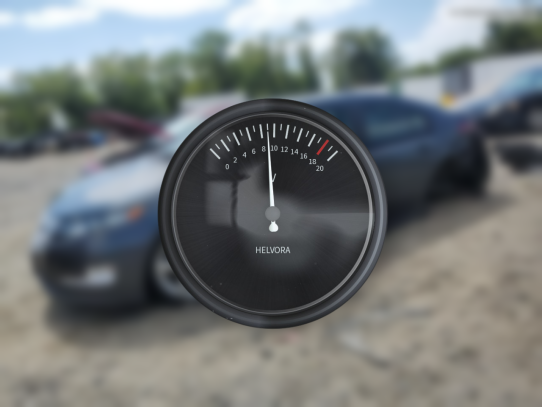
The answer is 9 V
